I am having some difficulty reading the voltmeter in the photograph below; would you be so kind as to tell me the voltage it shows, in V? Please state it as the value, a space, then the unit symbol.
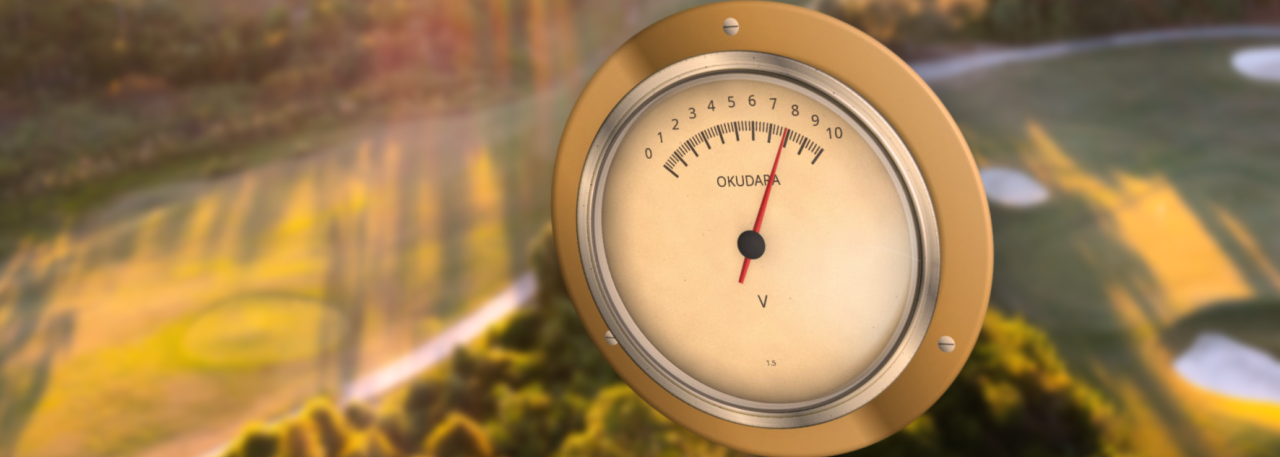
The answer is 8 V
